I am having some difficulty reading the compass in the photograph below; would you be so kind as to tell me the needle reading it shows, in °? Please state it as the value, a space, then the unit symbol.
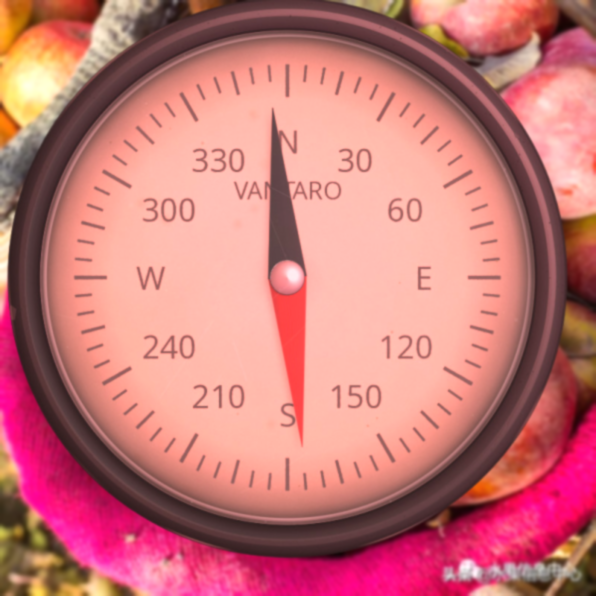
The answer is 175 °
